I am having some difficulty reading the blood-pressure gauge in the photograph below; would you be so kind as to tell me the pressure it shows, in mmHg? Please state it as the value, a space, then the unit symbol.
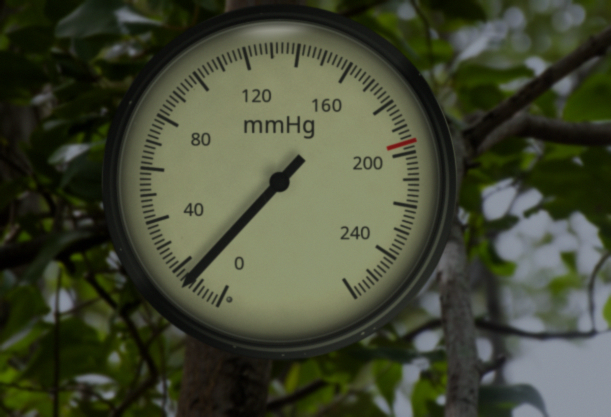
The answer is 14 mmHg
